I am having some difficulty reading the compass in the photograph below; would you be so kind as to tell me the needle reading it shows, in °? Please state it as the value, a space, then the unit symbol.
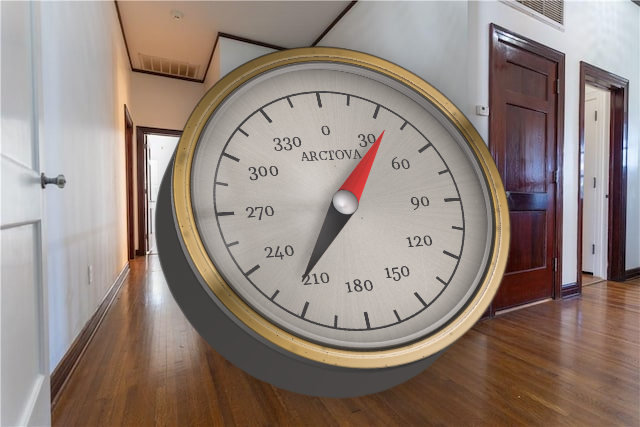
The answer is 37.5 °
